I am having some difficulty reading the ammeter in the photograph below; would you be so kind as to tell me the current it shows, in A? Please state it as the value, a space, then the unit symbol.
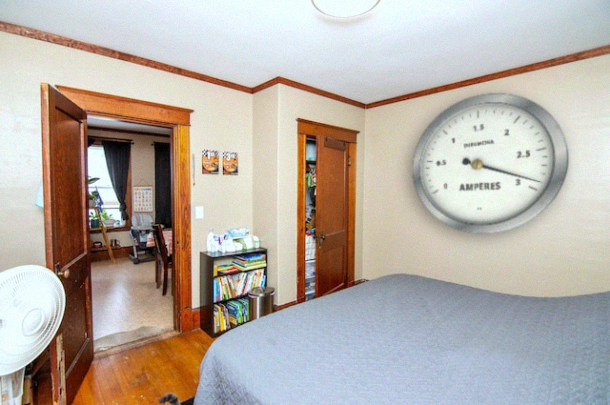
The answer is 2.9 A
